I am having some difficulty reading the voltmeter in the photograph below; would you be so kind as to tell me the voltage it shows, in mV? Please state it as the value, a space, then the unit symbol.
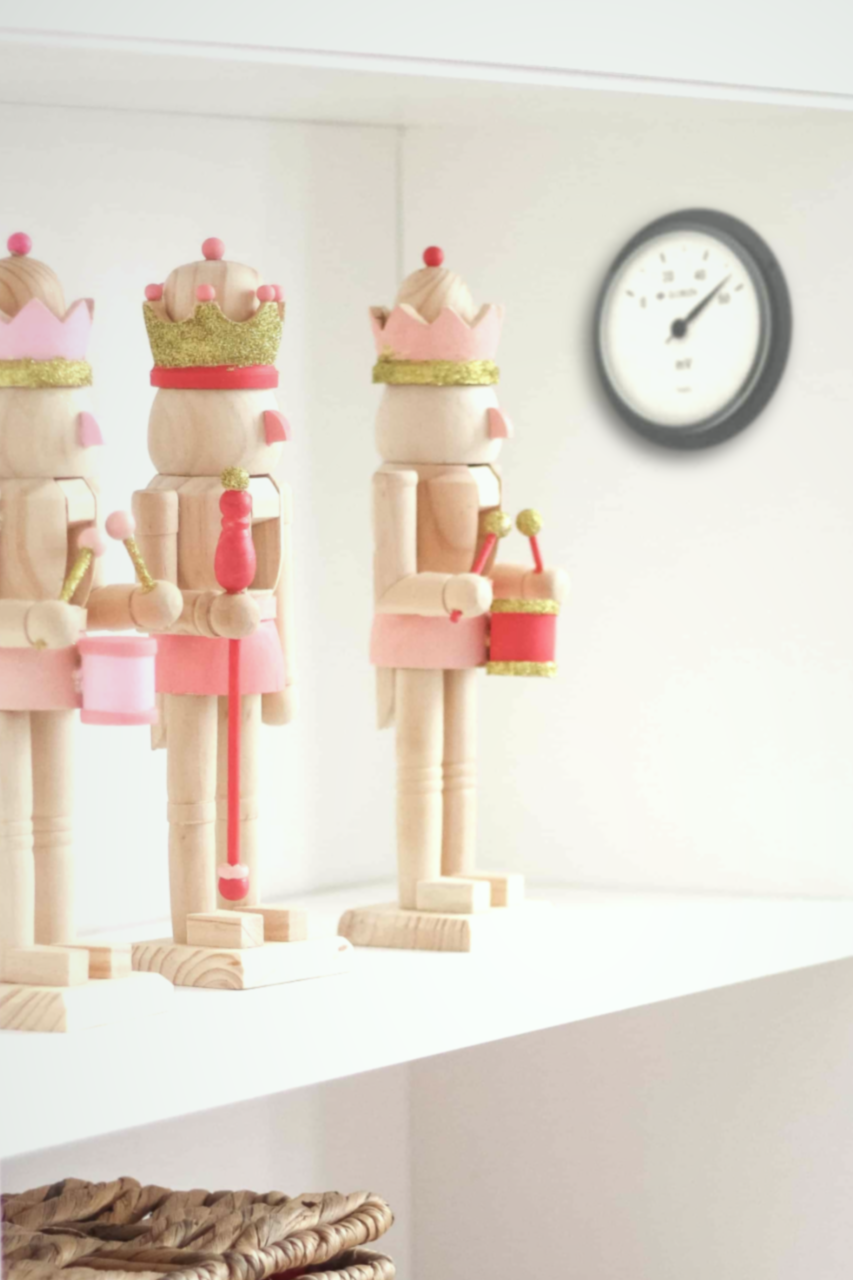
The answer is 55 mV
